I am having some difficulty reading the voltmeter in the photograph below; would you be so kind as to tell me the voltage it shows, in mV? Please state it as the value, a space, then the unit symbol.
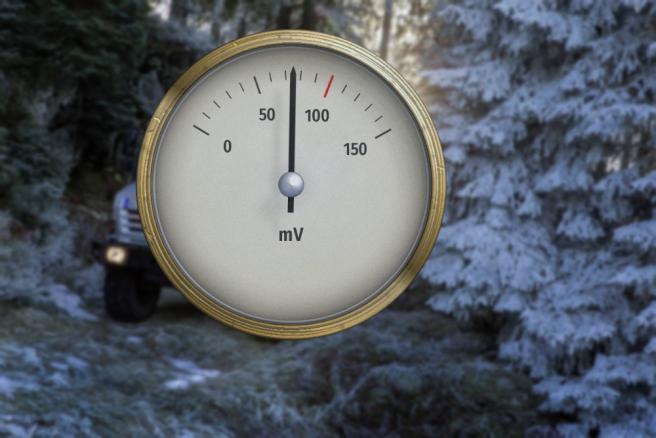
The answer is 75 mV
